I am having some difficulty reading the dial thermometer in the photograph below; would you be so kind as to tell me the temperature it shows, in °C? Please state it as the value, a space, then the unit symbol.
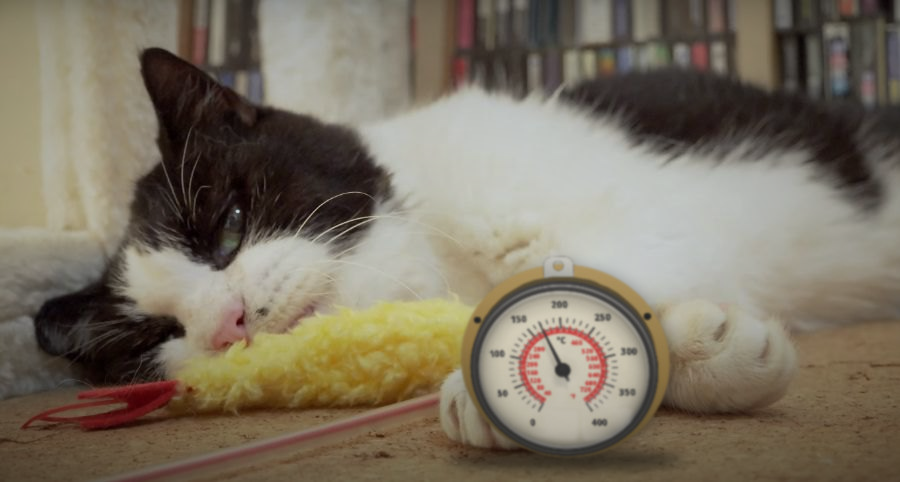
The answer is 170 °C
